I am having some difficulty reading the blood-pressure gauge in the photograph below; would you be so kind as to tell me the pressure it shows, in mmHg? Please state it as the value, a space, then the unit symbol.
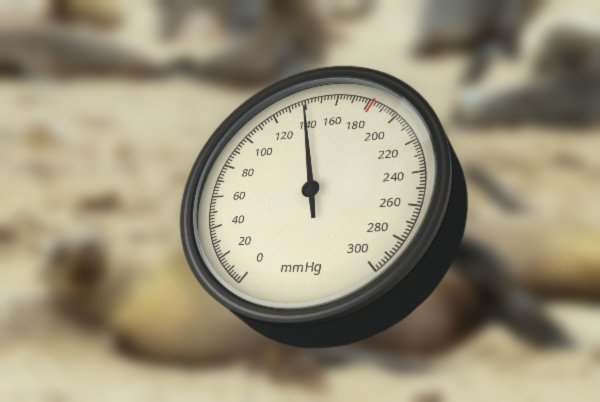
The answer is 140 mmHg
